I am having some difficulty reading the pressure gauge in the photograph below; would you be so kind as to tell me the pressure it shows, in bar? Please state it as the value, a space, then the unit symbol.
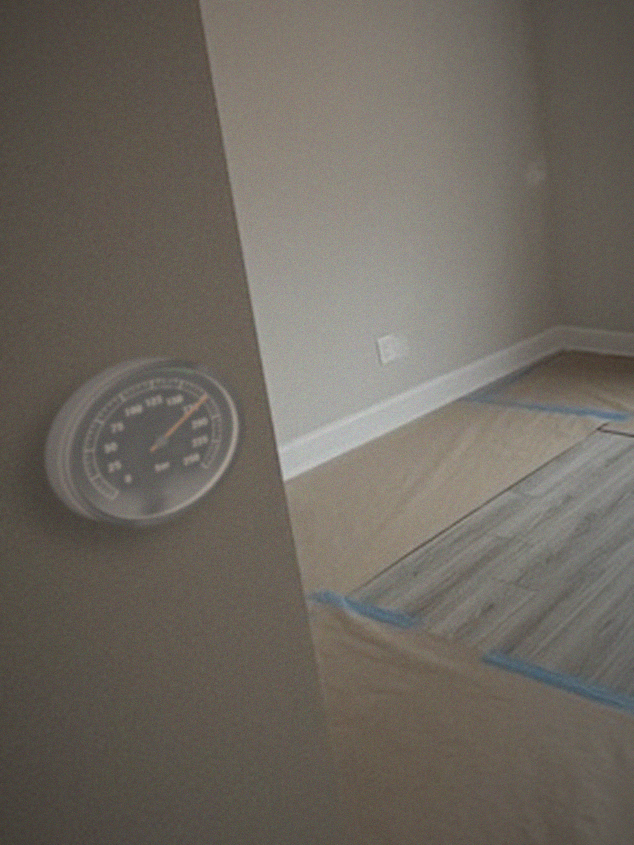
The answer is 175 bar
